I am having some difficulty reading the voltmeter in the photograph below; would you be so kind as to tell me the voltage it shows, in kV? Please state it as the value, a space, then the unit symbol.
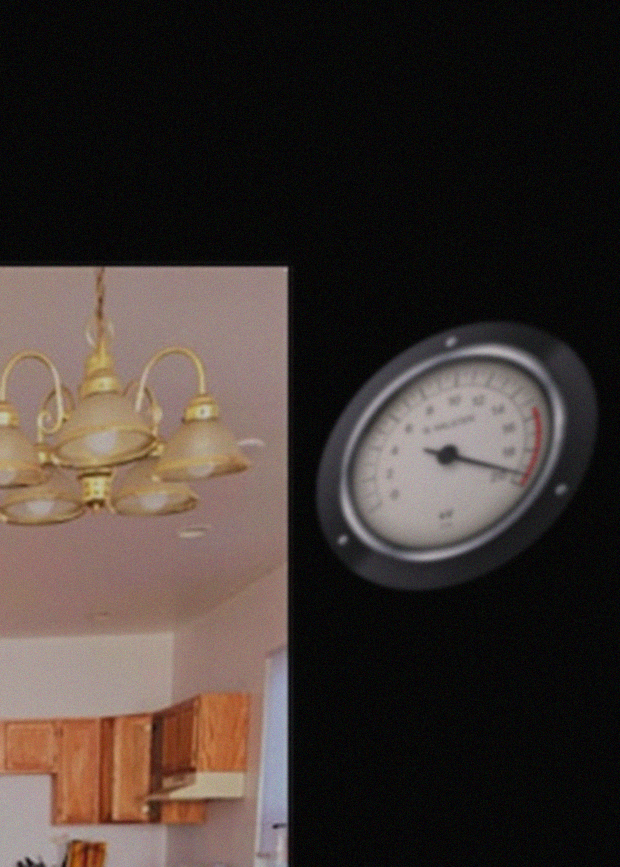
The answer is 19.5 kV
